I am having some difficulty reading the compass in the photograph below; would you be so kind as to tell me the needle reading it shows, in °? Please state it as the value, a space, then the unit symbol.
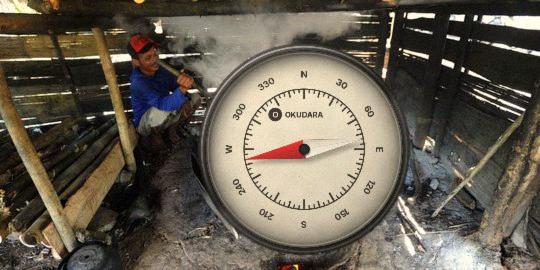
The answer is 260 °
